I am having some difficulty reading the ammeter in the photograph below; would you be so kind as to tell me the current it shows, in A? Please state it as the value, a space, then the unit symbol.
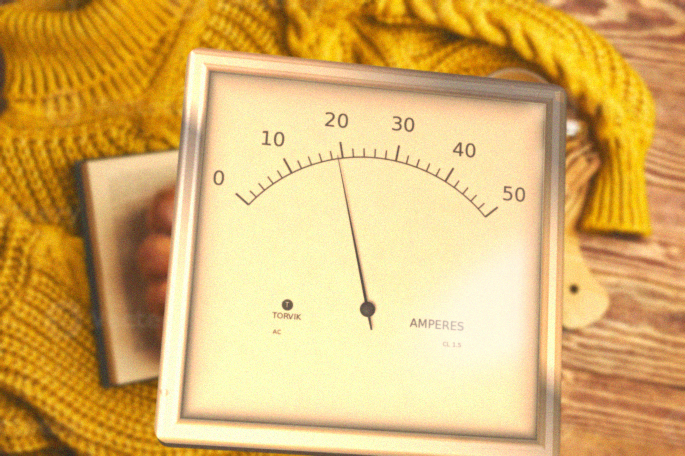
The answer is 19 A
